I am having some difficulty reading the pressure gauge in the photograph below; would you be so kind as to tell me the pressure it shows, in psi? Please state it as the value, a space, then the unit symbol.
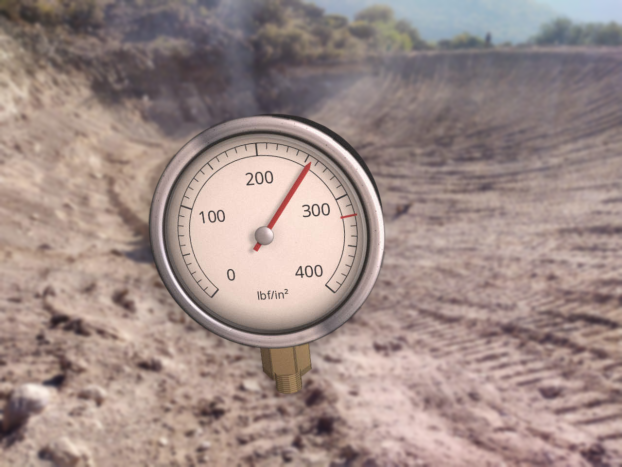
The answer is 255 psi
